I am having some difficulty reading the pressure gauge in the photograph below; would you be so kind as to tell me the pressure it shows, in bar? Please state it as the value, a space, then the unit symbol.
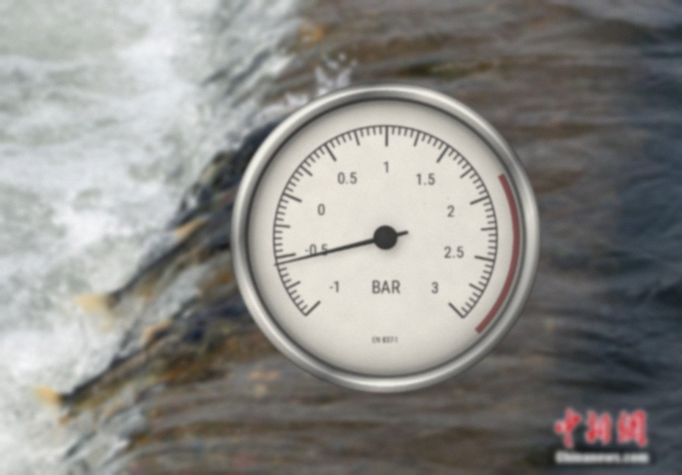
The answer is -0.55 bar
